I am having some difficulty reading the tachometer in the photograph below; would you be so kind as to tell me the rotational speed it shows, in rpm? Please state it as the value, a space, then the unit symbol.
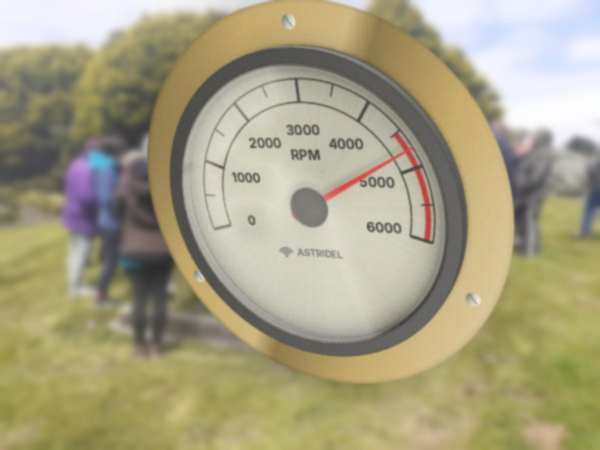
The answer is 4750 rpm
